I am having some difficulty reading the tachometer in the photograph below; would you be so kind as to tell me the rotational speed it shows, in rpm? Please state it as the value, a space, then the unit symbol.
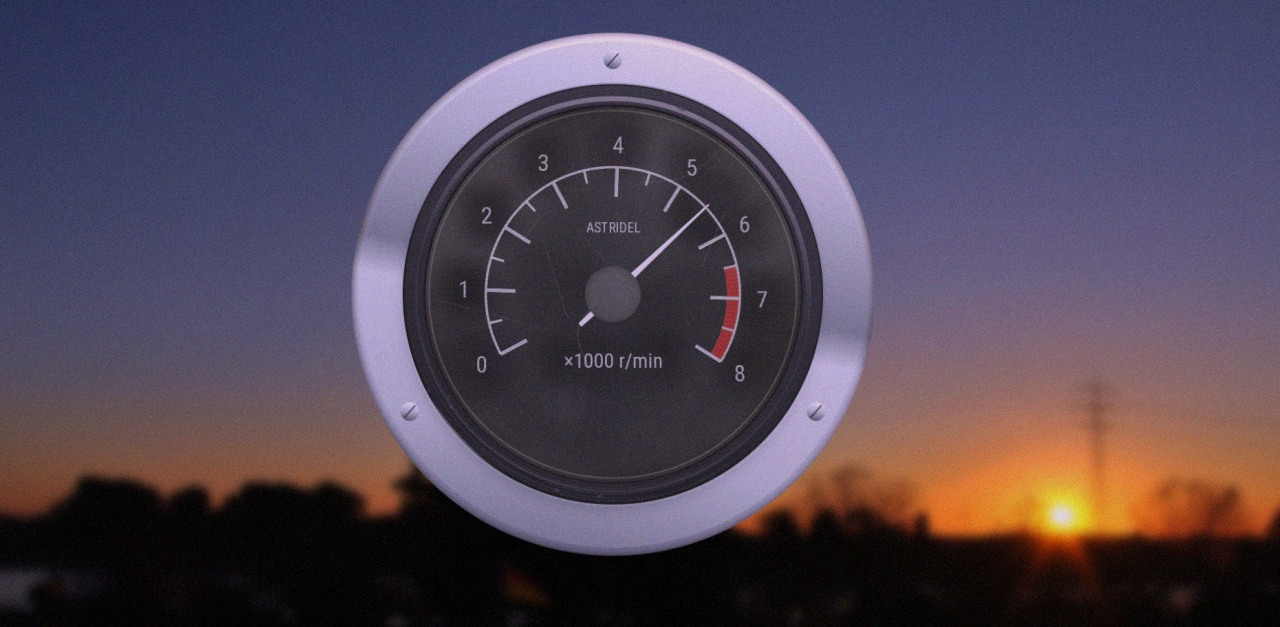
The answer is 5500 rpm
